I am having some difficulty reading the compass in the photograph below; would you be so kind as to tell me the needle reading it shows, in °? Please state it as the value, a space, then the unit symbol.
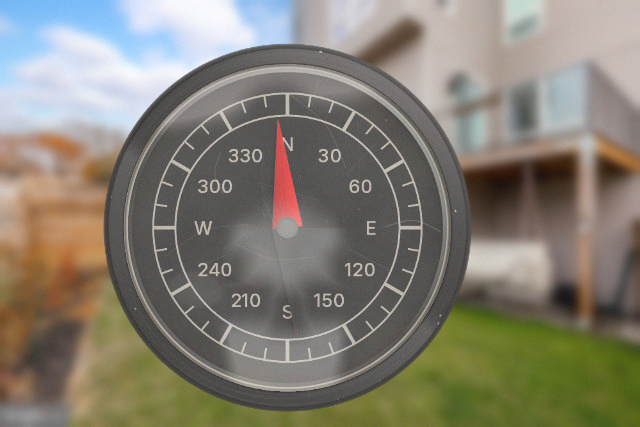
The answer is 355 °
